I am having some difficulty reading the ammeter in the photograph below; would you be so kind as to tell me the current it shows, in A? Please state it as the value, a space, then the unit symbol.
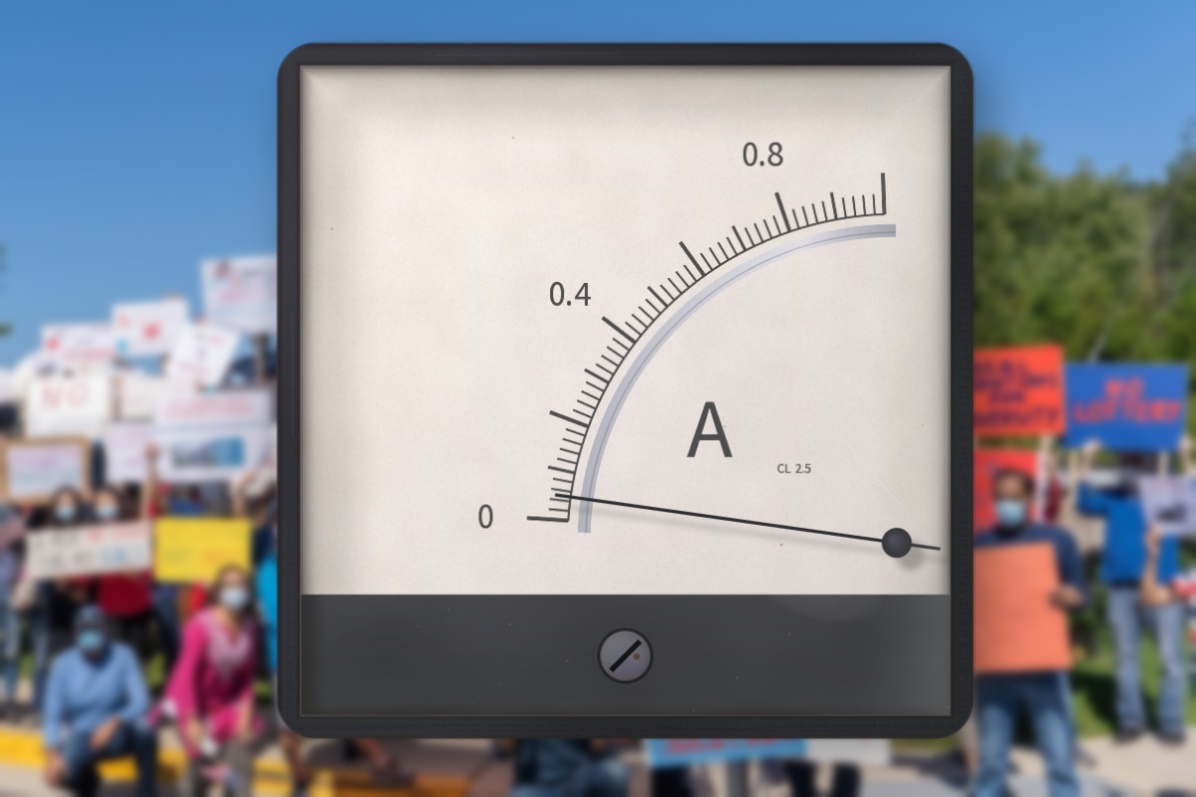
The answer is 0.05 A
